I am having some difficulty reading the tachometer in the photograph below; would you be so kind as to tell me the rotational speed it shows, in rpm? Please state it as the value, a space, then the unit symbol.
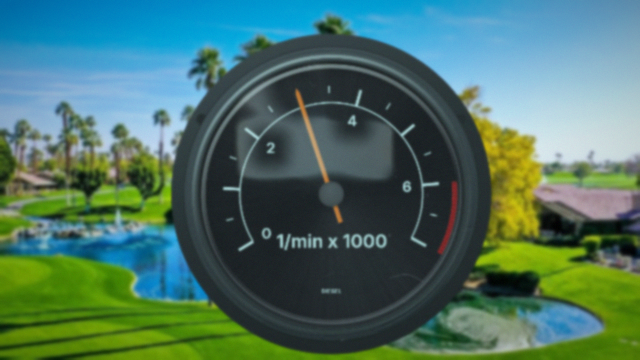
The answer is 3000 rpm
